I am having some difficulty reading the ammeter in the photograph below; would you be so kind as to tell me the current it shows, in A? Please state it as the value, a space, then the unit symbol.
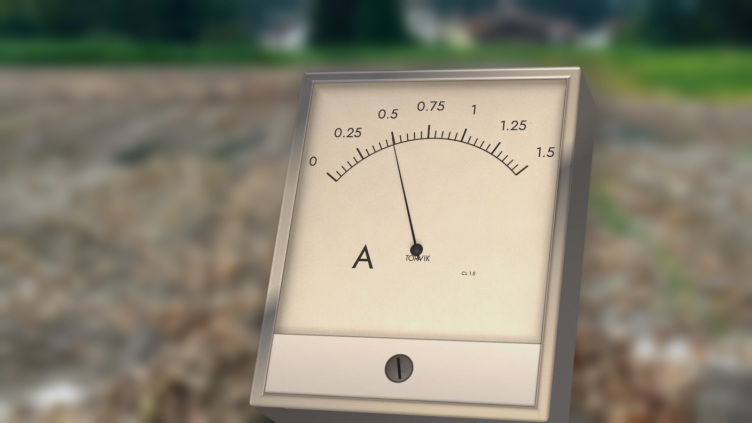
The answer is 0.5 A
